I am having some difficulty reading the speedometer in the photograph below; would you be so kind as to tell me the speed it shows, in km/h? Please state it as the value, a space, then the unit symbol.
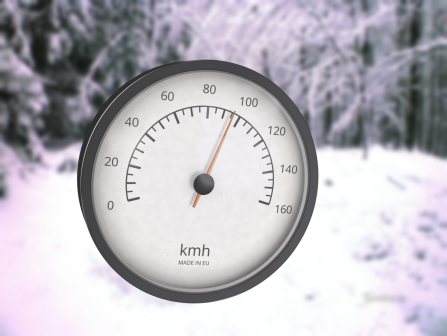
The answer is 95 km/h
